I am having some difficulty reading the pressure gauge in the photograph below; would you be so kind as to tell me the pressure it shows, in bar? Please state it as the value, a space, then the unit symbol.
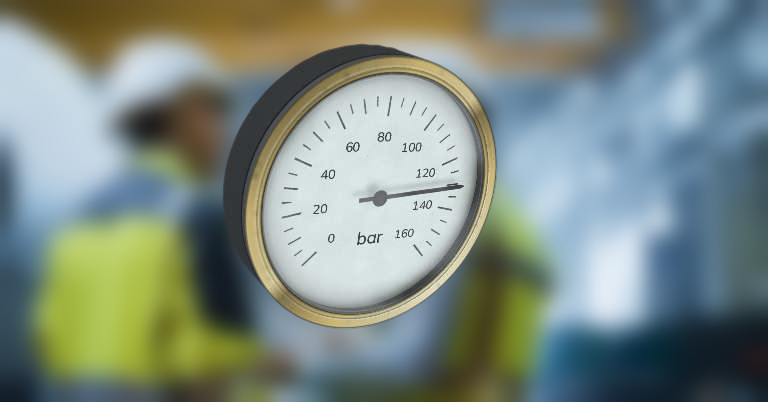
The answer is 130 bar
